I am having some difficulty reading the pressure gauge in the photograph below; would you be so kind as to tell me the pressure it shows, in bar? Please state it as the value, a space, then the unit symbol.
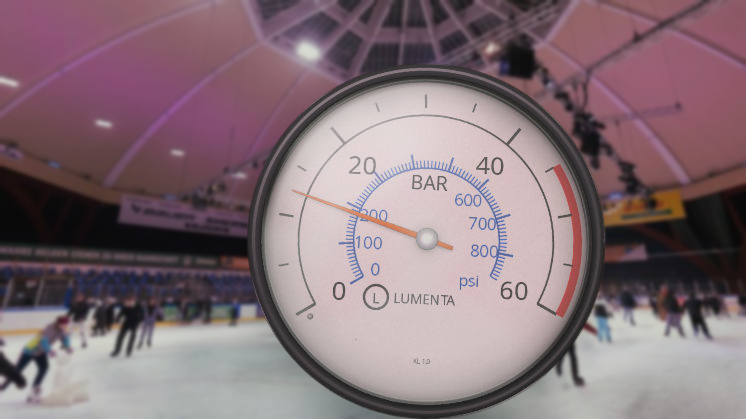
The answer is 12.5 bar
